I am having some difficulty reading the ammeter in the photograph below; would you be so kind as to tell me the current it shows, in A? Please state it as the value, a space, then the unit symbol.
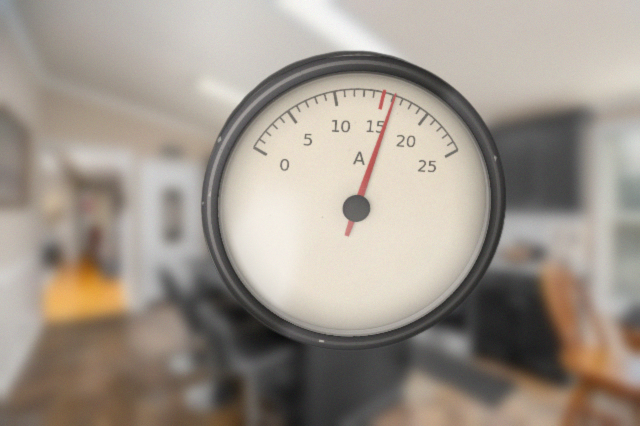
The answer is 16 A
